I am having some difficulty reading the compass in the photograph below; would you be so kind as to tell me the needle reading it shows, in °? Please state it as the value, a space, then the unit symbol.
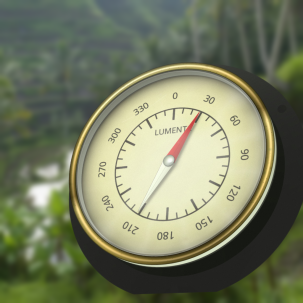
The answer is 30 °
